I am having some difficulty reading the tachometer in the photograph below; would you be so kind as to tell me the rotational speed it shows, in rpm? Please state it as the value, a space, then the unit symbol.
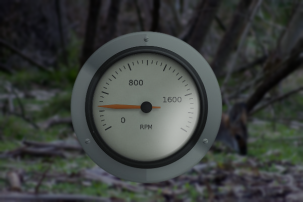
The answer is 250 rpm
